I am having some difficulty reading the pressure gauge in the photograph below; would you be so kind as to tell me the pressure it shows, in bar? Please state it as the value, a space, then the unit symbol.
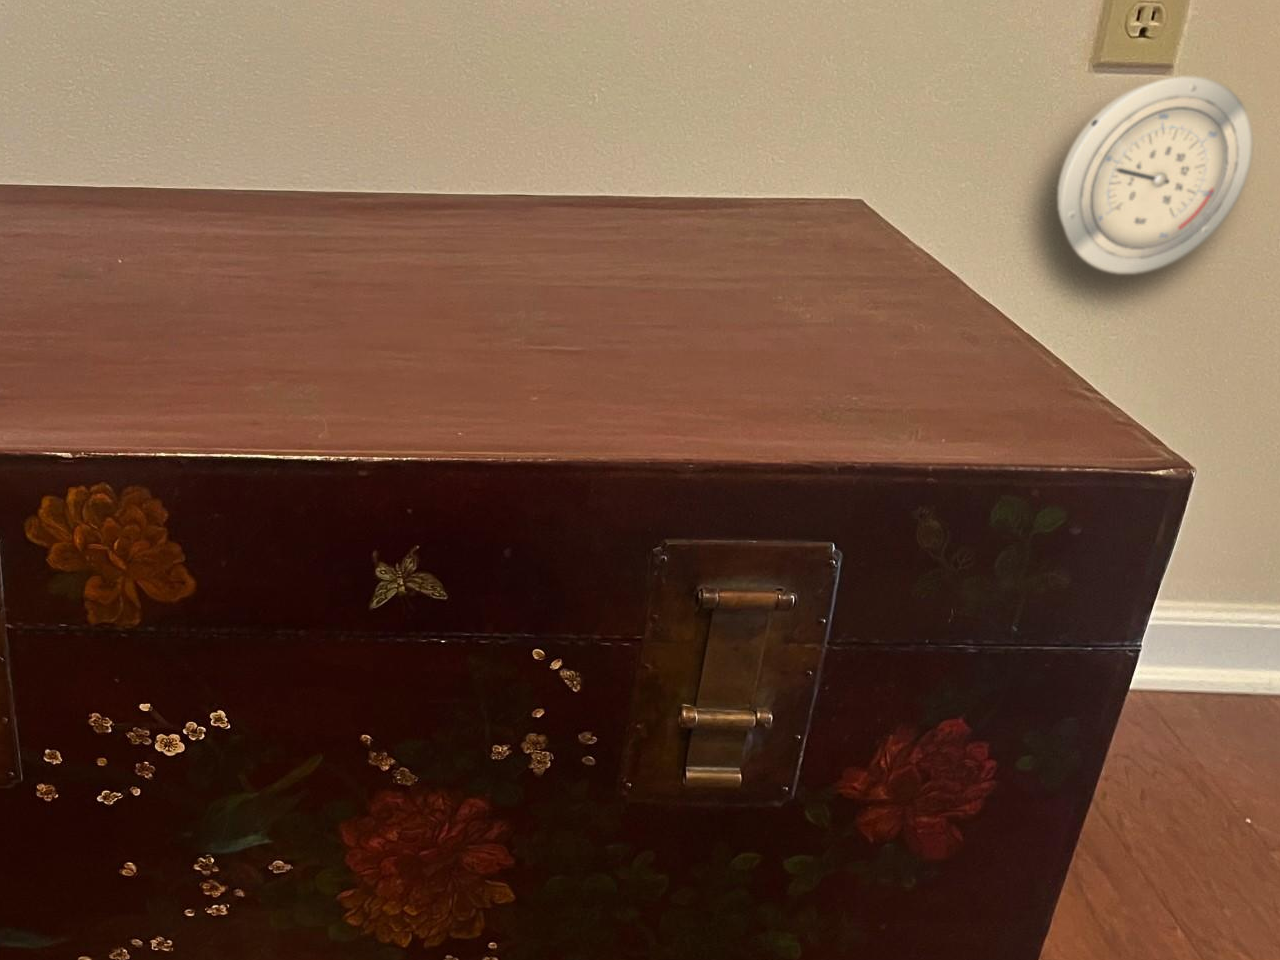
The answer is 3 bar
